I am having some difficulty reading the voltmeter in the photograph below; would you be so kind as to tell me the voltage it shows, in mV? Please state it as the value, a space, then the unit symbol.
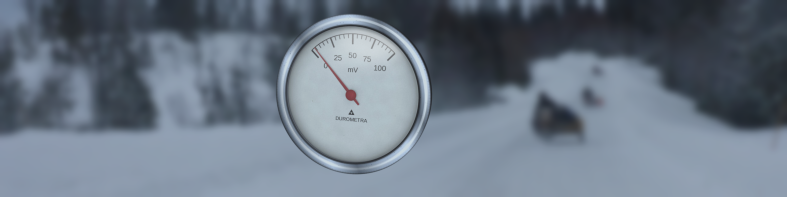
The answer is 5 mV
